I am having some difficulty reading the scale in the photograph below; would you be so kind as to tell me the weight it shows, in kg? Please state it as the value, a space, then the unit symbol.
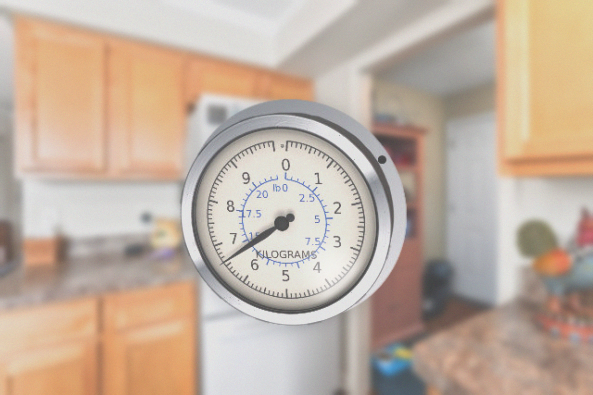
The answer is 6.6 kg
